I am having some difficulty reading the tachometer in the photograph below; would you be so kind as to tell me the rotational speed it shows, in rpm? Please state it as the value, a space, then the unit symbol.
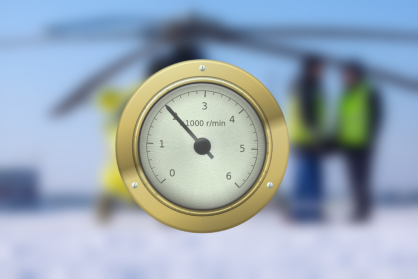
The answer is 2000 rpm
